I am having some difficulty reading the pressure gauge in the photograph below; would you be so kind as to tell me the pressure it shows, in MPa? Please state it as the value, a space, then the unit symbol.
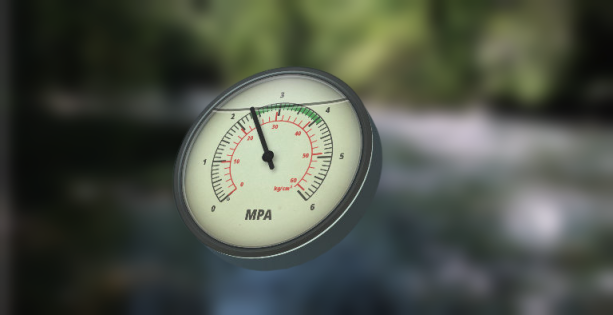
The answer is 2.4 MPa
